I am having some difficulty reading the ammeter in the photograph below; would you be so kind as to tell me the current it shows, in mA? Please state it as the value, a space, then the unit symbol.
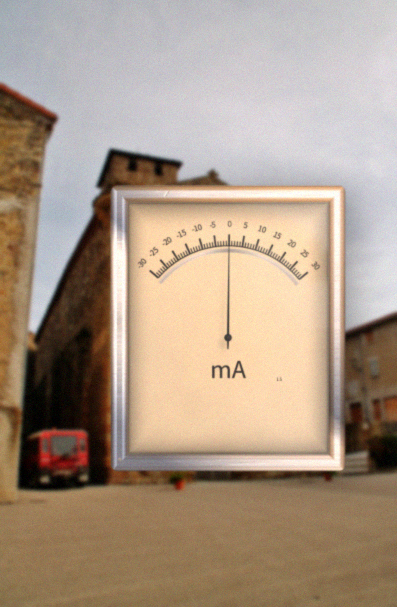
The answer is 0 mA
